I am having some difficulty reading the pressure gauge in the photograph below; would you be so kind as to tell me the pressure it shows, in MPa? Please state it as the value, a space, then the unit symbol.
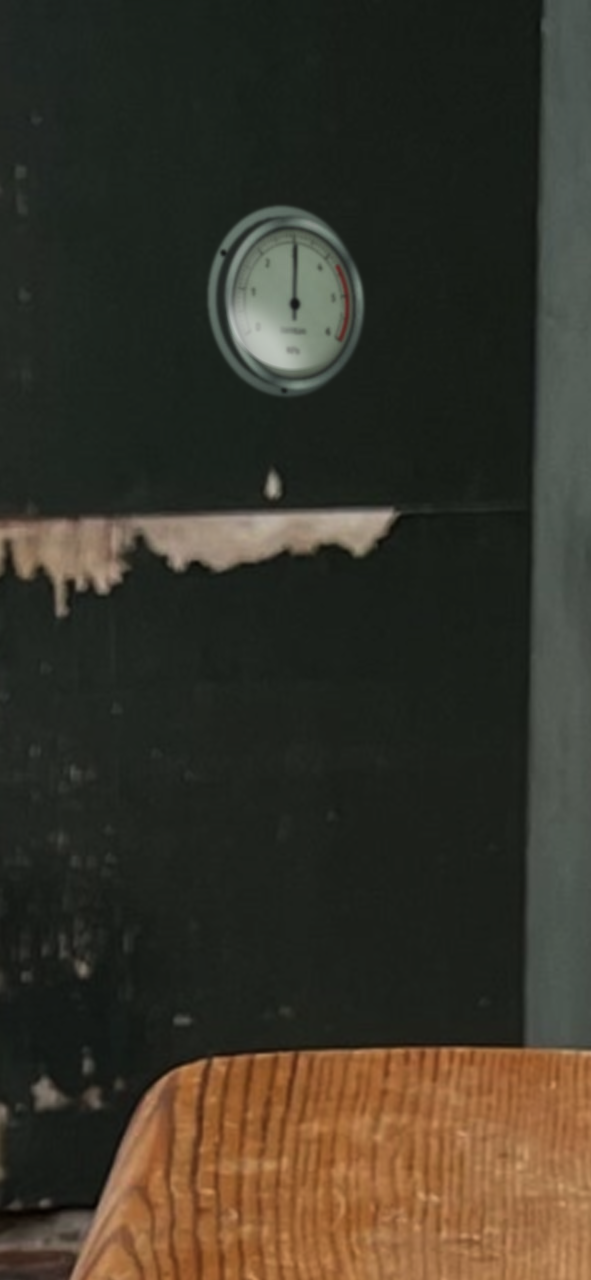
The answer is 3 MPa
